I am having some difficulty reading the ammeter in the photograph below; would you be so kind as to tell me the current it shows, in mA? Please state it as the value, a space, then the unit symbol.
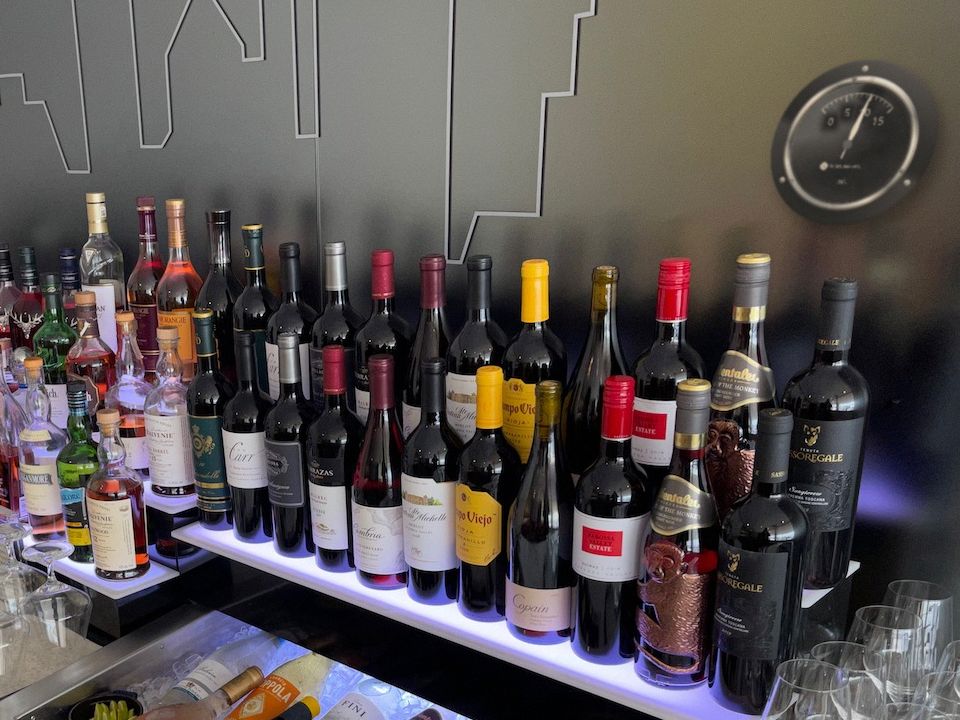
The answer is 10 mA
